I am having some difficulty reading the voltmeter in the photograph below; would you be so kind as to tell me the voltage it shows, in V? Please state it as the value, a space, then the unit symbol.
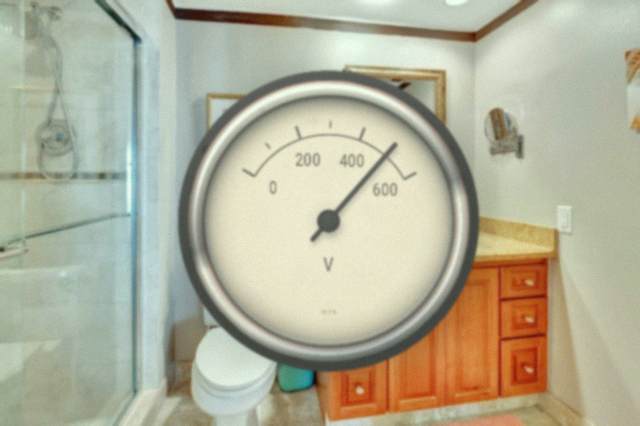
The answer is 500 V
